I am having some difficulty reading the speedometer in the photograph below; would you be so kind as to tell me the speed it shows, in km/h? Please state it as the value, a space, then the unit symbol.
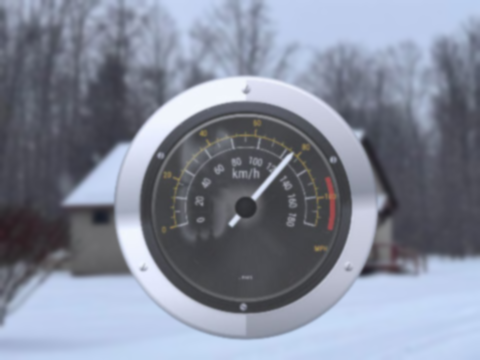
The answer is 125 km/h
